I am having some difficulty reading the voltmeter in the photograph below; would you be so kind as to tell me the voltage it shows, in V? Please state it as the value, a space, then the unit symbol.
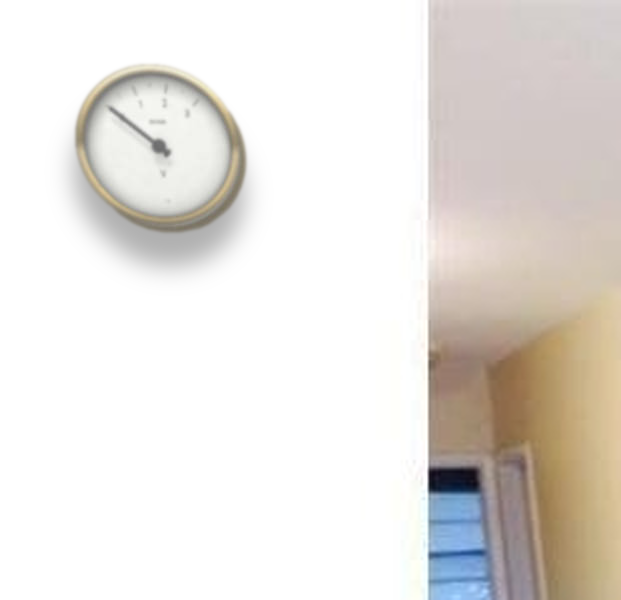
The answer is 0 V
